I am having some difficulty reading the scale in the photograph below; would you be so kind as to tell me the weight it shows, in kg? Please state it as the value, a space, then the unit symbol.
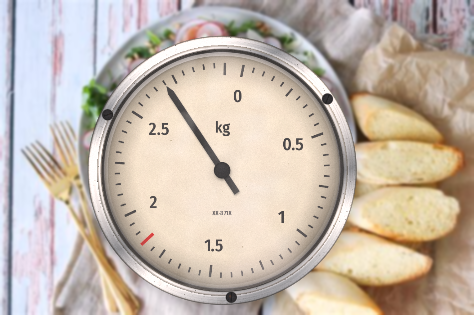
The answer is 2.7 kg
